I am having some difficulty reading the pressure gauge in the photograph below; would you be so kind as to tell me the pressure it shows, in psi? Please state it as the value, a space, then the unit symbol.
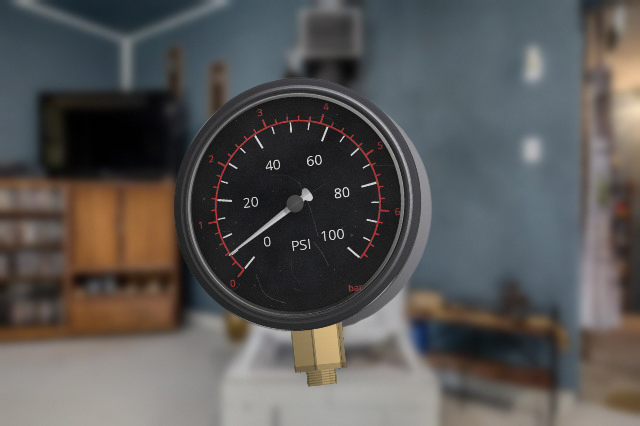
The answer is 5 psi
